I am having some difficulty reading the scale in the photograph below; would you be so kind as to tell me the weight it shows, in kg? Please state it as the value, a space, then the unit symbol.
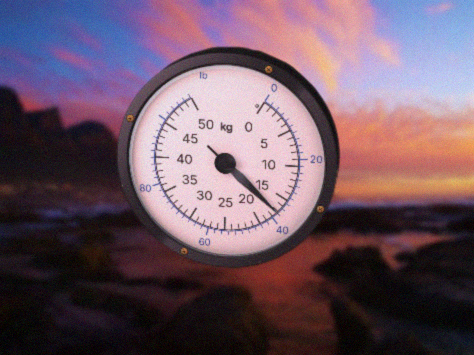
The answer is 17 kg
